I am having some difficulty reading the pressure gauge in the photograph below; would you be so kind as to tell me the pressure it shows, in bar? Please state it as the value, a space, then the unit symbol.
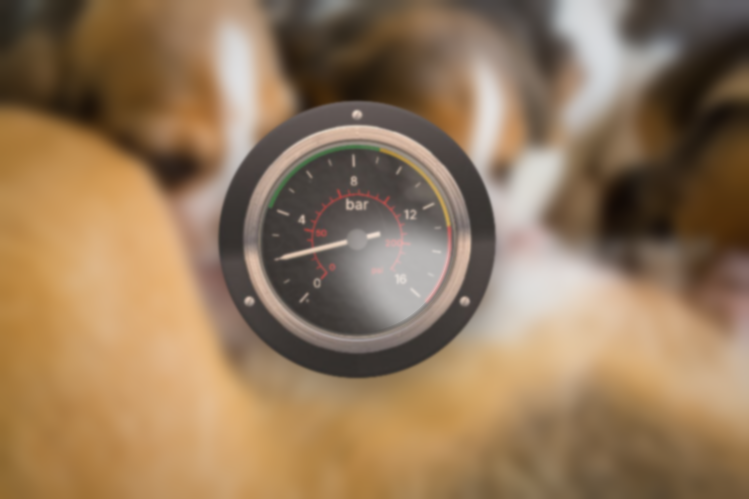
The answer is 2 bar
